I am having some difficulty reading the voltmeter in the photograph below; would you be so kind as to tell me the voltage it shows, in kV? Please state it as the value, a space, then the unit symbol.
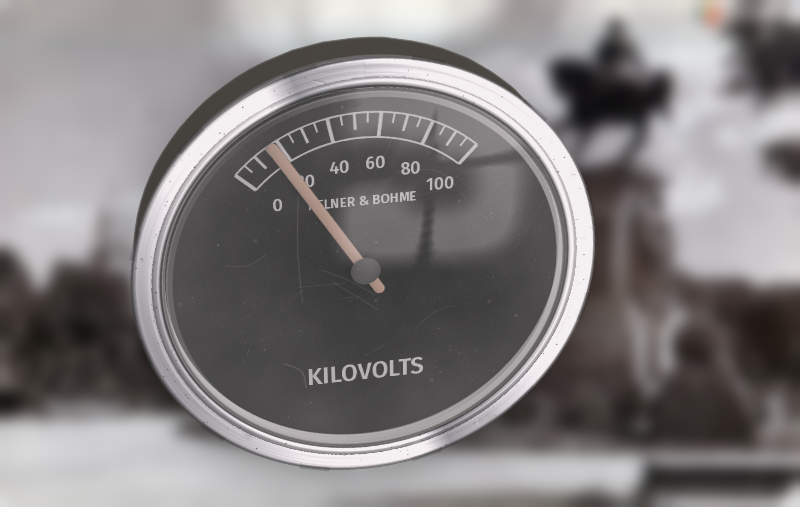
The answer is 17.5 kV
